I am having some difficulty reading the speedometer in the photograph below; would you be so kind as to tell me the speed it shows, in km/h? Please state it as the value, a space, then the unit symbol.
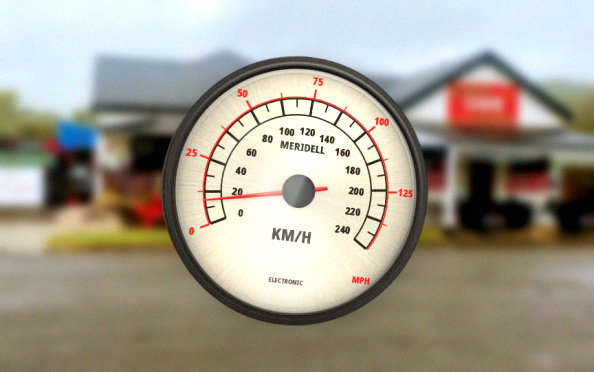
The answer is 15 km/h
